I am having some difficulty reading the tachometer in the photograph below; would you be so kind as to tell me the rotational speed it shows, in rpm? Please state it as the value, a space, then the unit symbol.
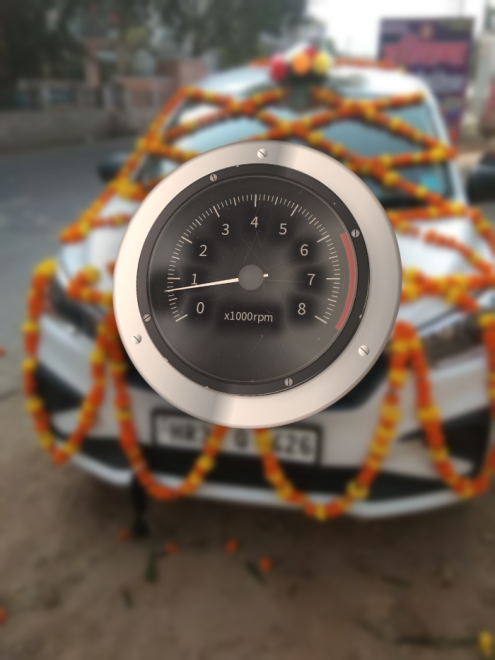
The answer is 700 rpm
